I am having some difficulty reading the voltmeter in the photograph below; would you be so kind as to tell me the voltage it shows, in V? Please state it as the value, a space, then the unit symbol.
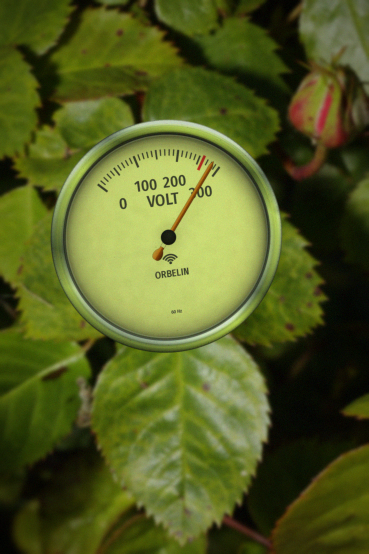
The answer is 280 V
